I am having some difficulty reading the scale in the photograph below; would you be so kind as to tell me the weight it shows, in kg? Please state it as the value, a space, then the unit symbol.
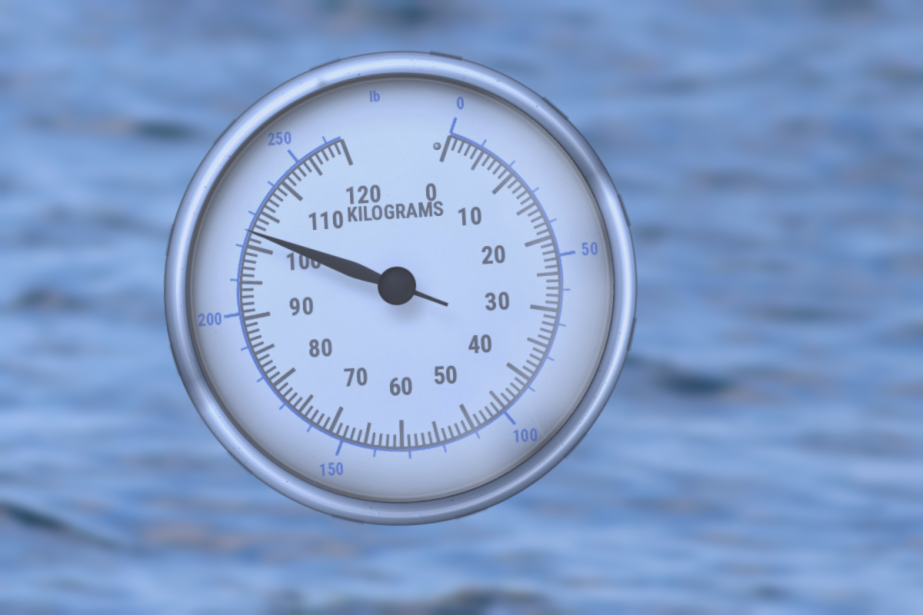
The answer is 102 kg
